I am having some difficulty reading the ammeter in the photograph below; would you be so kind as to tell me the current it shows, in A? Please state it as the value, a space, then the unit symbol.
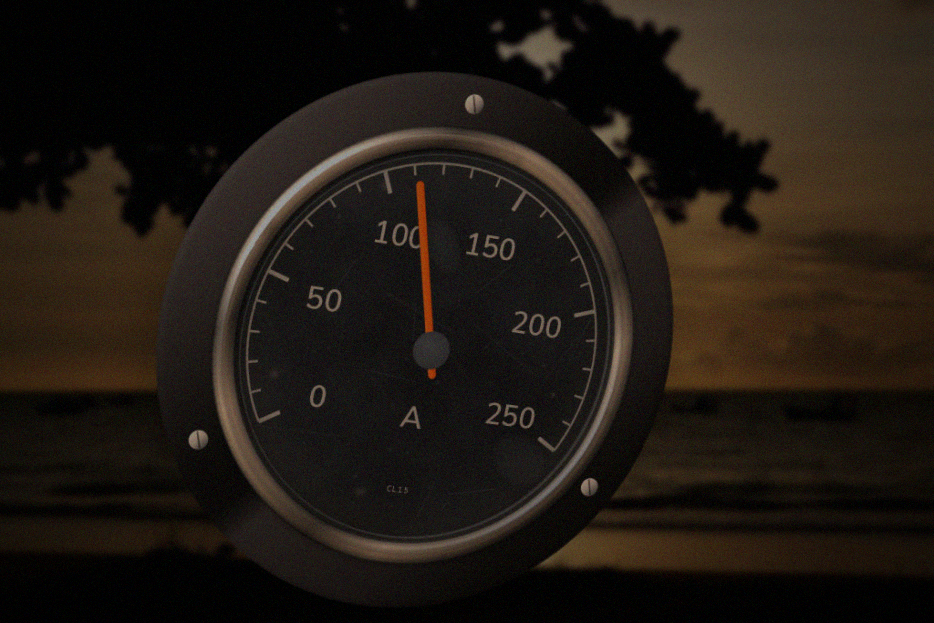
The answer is 110 A
